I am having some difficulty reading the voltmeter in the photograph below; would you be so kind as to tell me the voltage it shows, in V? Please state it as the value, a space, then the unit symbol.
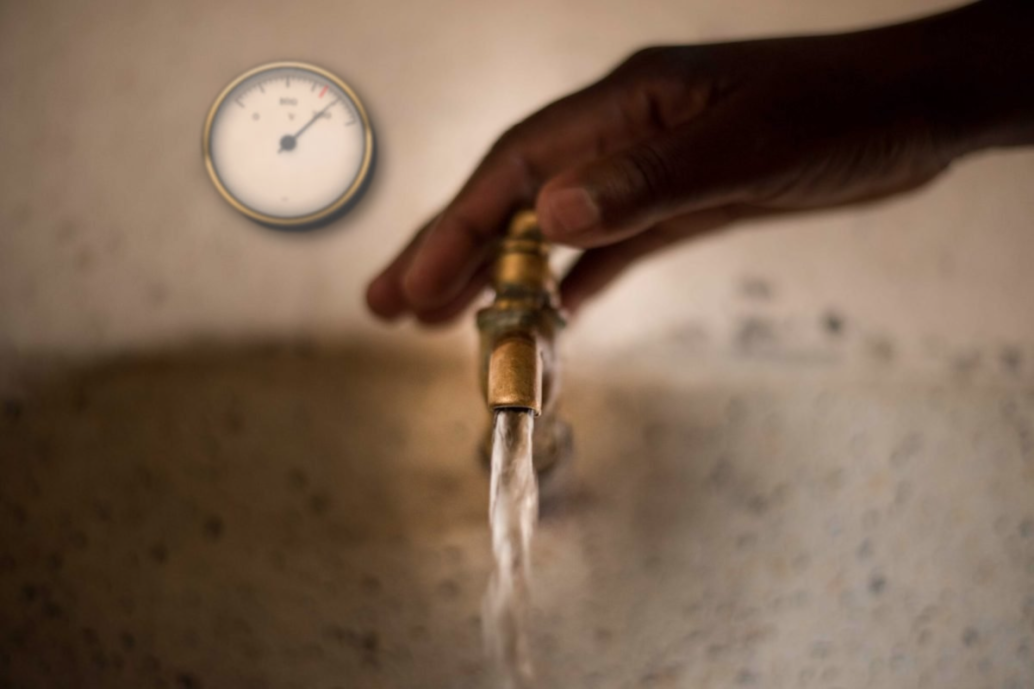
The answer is 200 V
